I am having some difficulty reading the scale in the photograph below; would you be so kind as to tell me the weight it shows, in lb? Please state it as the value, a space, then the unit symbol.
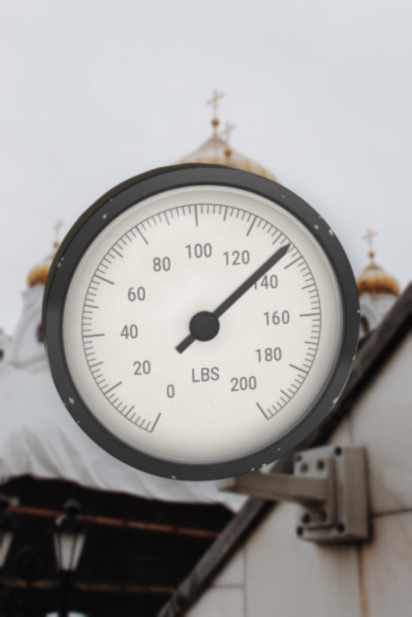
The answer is 134 lb
